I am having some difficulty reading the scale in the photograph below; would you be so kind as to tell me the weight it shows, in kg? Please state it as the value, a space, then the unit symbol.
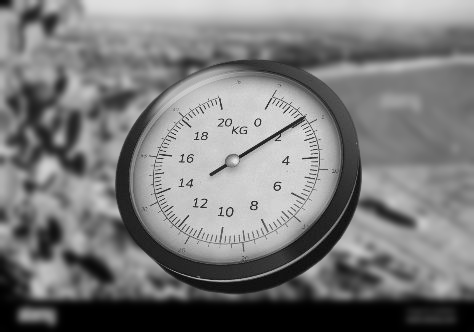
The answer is 2 kg
